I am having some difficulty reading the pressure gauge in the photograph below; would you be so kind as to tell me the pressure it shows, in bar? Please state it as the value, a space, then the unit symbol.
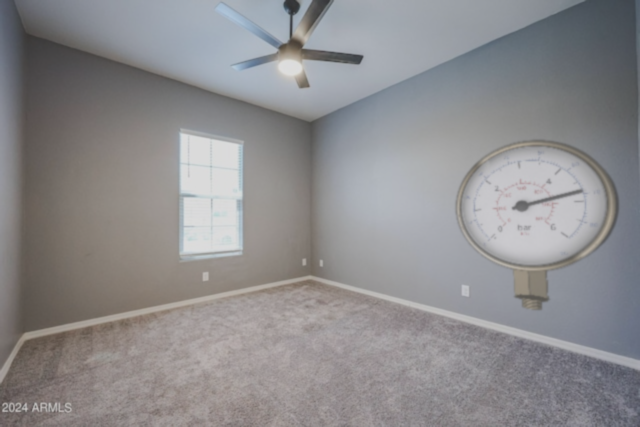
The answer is 4.75 bar
